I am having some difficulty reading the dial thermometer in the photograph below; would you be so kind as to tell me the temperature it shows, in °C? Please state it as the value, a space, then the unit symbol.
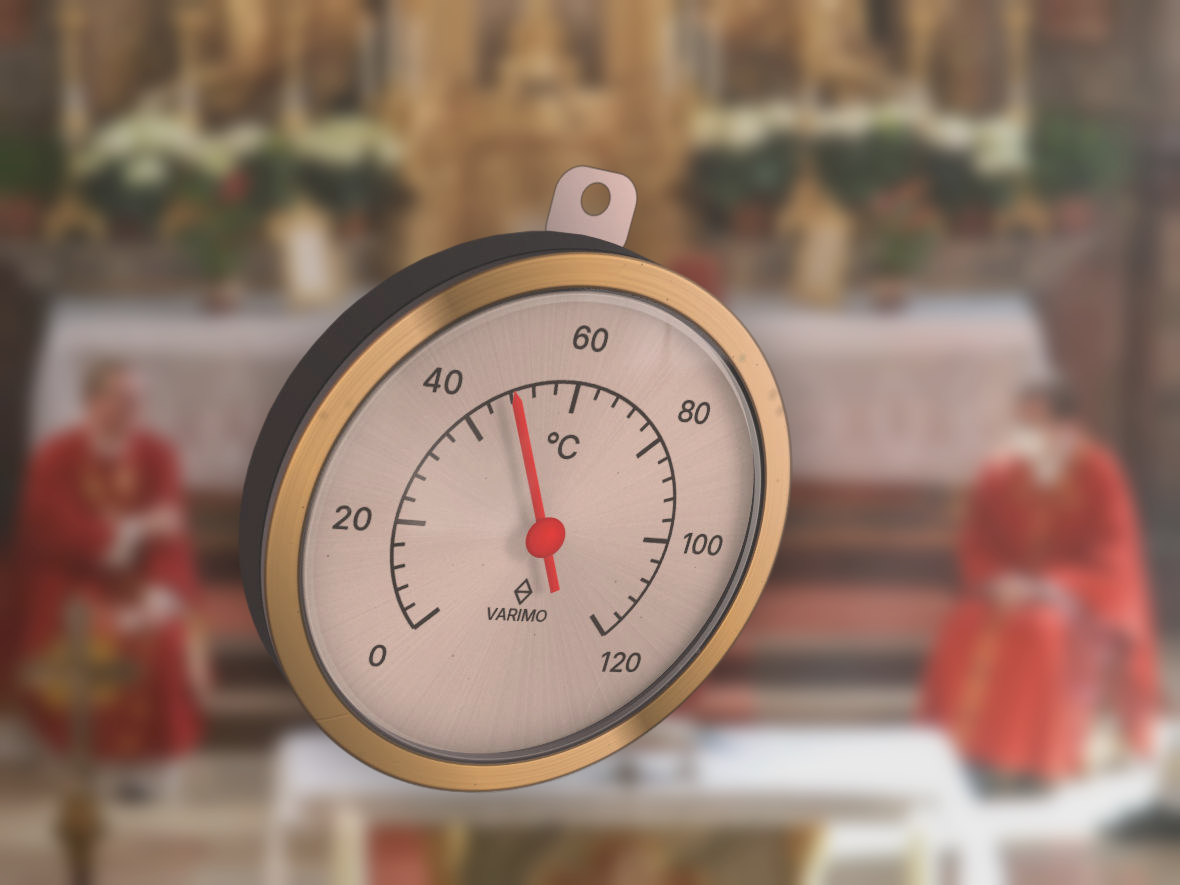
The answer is 48 °C
